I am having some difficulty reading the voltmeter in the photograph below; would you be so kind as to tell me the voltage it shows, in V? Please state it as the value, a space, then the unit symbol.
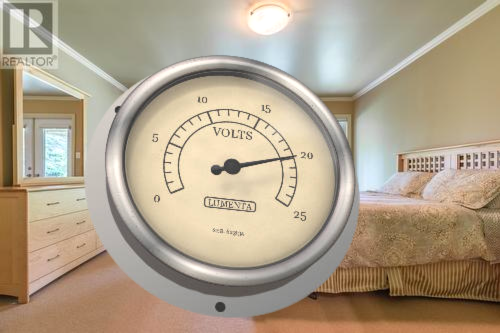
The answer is 20 V
